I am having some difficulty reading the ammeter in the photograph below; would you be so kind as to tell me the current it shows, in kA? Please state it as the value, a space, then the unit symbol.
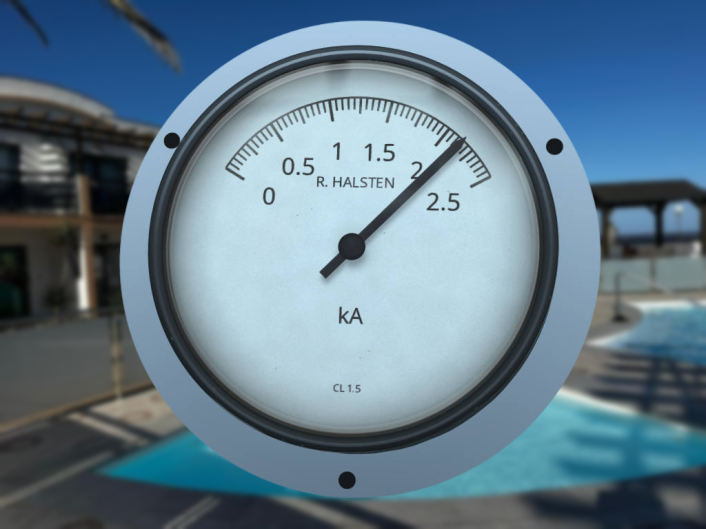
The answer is 2.15 kA
